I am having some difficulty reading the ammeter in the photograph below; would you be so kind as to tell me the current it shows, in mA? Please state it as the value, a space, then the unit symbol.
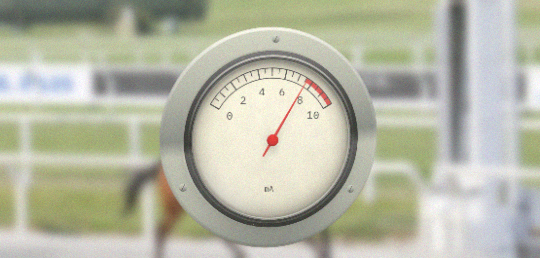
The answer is 7.5 mA
